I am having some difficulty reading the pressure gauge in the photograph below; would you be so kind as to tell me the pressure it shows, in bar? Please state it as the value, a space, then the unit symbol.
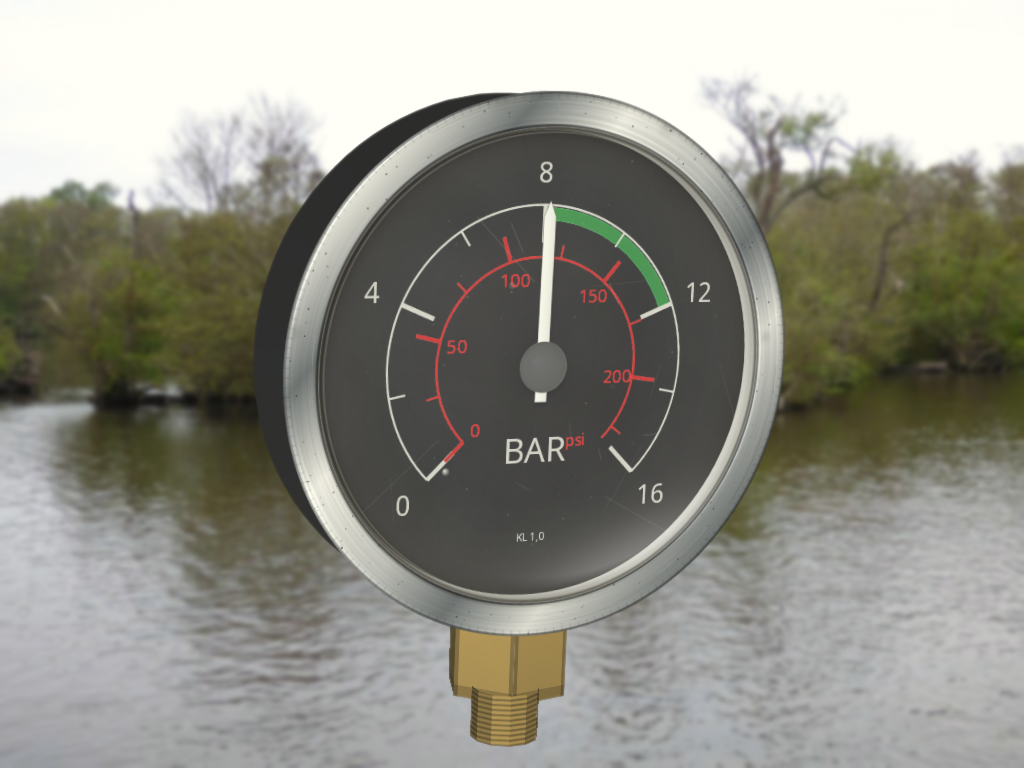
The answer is 8 bar
